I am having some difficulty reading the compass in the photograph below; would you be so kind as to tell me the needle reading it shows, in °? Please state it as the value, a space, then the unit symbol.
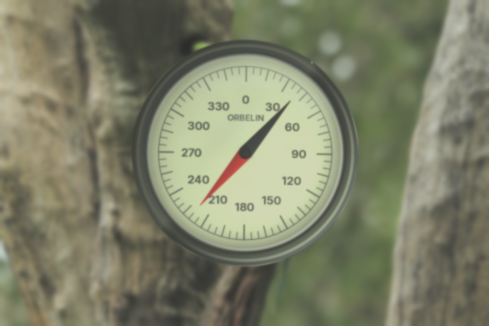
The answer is 220 °
